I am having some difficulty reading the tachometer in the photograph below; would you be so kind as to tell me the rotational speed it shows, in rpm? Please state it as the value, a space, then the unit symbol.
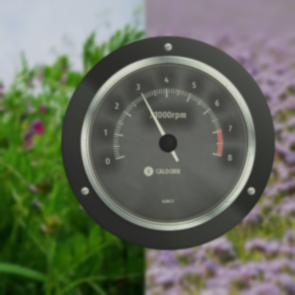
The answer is 3000 rpm
